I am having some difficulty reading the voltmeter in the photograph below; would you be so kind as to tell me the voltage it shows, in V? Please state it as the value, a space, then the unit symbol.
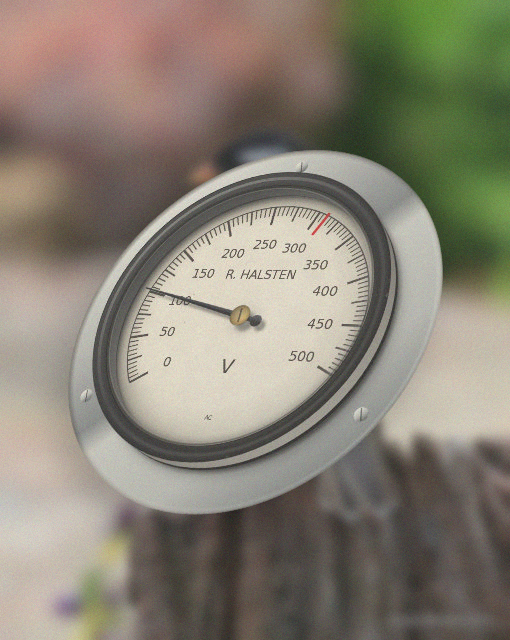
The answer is 100 V
